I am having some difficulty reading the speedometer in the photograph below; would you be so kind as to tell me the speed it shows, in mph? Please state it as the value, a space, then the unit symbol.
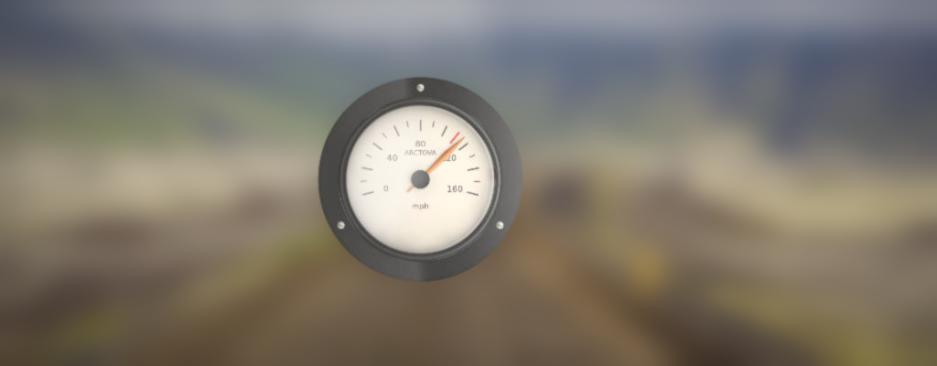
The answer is 115 mph
